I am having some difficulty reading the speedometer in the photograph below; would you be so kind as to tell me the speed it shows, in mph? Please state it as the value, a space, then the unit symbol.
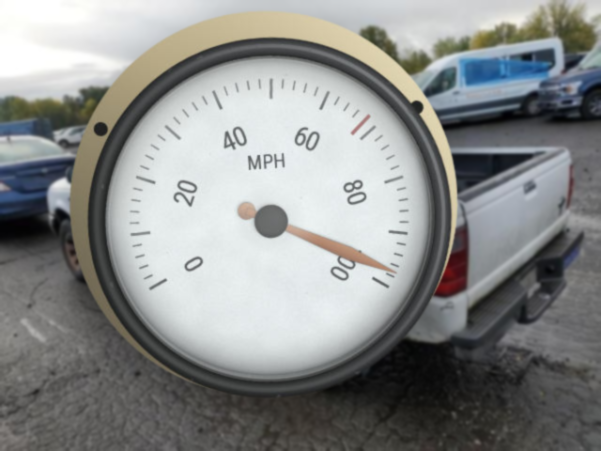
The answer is 97 mph
